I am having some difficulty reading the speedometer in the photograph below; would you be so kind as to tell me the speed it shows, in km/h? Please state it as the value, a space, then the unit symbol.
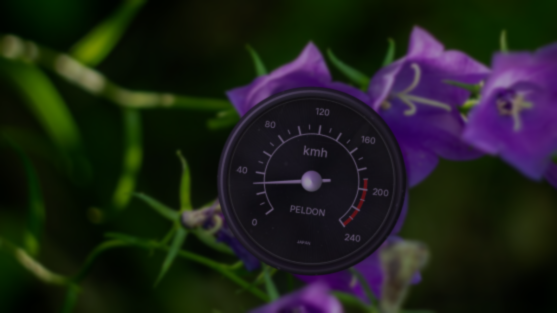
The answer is 30 km/h
